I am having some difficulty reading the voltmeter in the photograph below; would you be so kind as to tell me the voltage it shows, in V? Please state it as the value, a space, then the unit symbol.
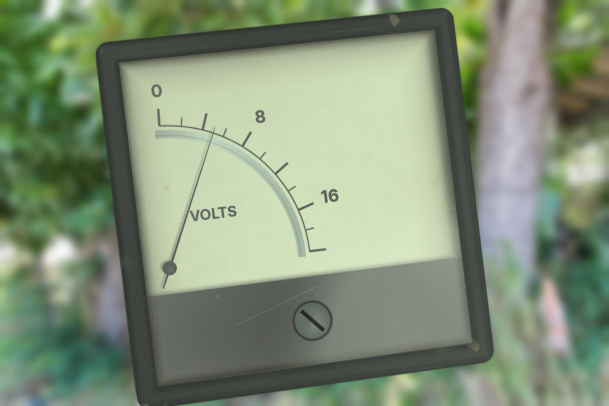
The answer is 5 V
